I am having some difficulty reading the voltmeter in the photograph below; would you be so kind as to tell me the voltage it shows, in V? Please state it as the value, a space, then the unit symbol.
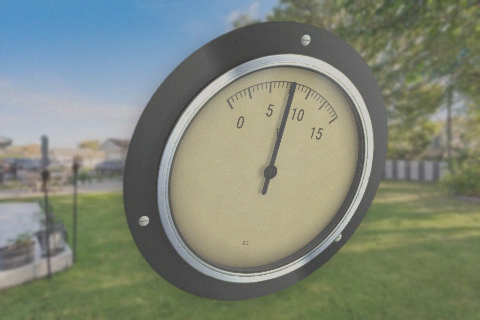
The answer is 7.5 V
